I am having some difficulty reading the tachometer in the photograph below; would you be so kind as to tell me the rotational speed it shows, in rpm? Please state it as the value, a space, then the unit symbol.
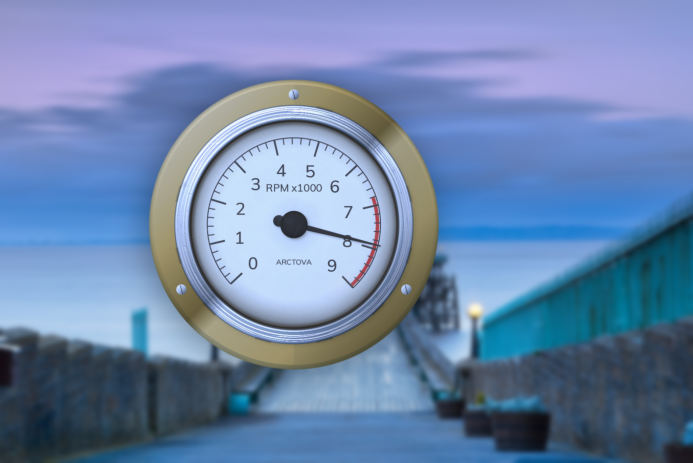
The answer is 7900 rpm
